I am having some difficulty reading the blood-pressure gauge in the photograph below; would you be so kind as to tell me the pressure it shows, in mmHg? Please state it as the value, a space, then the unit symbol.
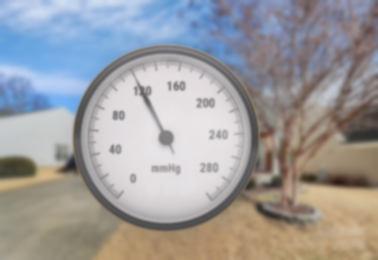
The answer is 120 mmHg
